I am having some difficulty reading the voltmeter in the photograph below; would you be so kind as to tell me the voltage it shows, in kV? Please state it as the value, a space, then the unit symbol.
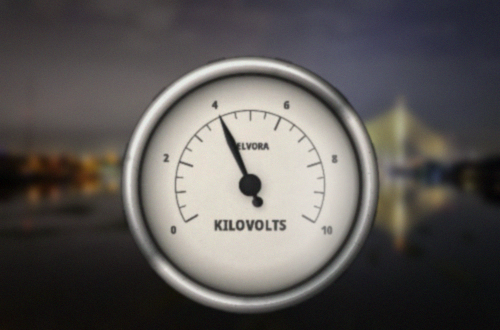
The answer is 4 kV
